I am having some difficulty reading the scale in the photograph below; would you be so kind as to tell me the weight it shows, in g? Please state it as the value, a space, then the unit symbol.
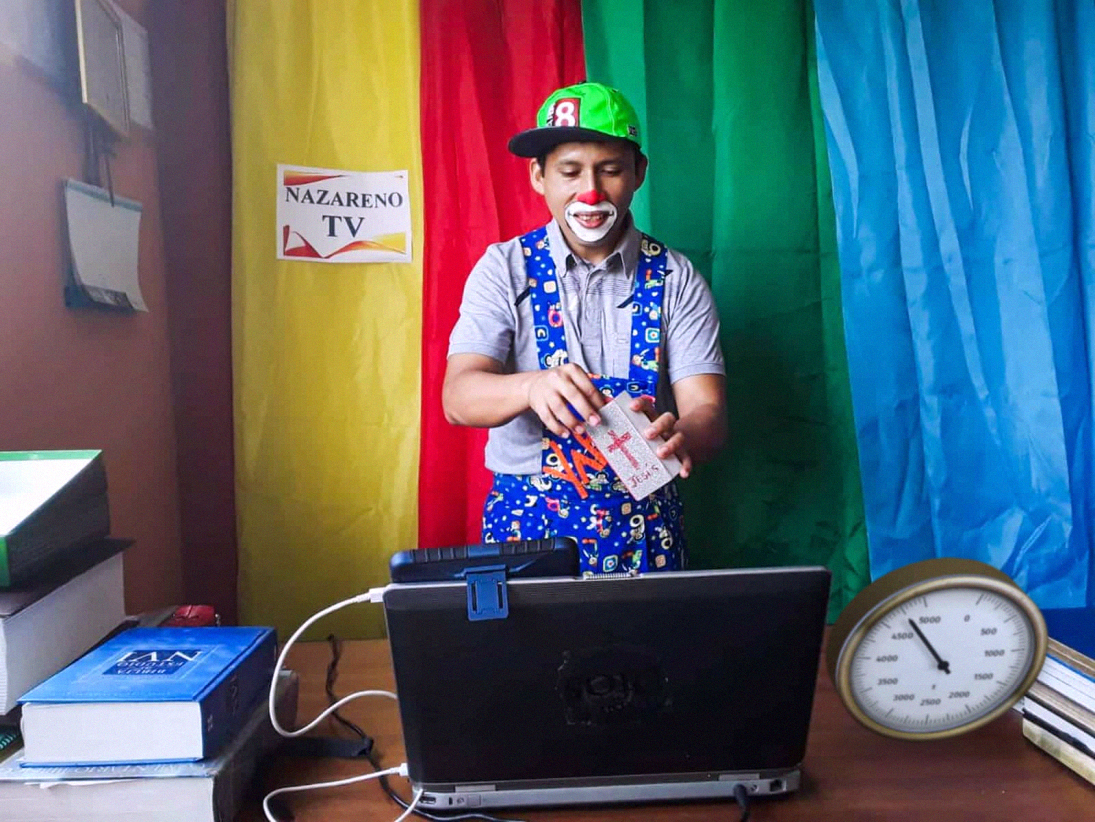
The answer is 4750 g
